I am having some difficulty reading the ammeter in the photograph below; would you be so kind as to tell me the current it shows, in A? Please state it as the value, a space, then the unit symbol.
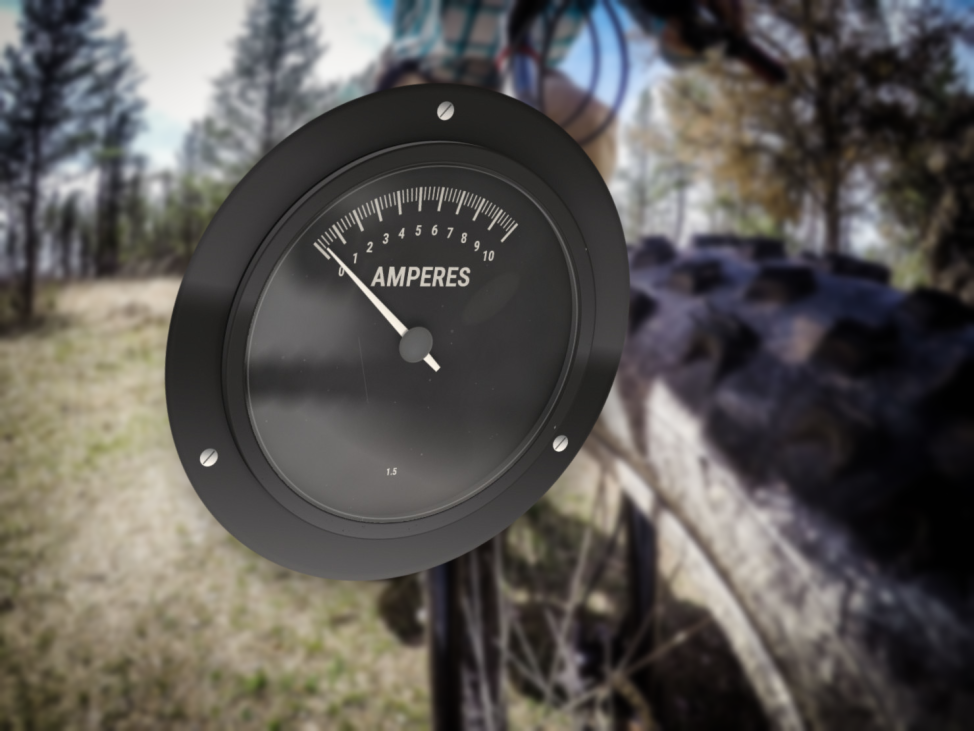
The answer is 0.2 A
